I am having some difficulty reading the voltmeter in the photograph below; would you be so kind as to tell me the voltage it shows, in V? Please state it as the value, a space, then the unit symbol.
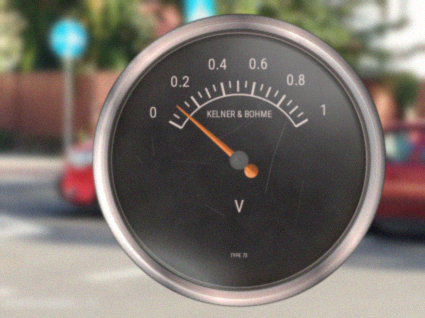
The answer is 0.1 V
